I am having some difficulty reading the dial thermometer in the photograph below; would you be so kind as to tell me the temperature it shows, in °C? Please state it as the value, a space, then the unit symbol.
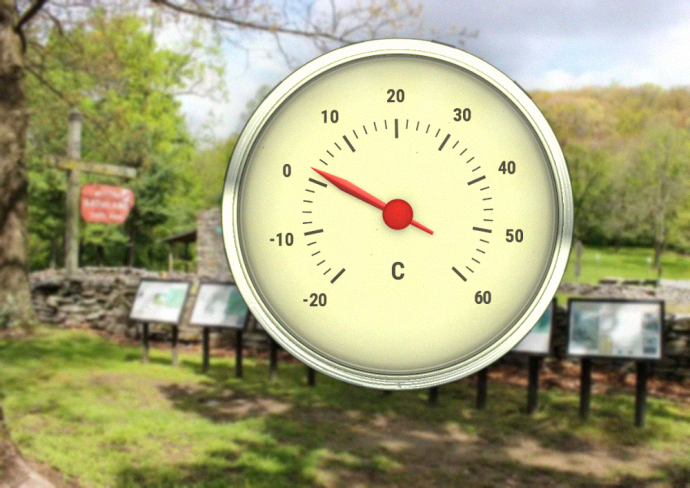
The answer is 2 °C
